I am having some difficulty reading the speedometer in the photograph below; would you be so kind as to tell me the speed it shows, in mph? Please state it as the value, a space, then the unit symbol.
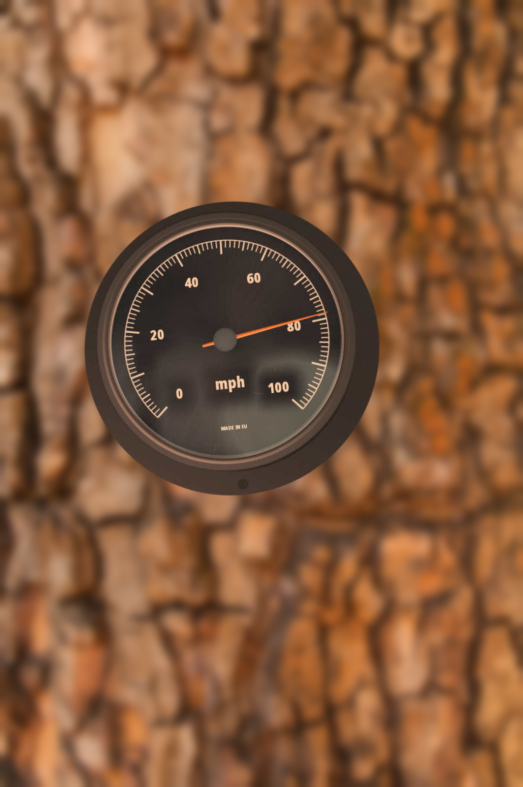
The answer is 79 mph
